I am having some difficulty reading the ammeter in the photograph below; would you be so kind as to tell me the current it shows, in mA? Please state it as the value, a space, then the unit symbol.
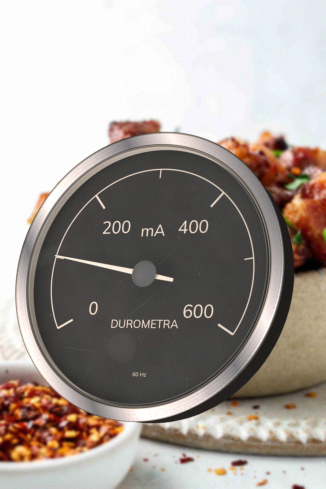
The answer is 100 mA
